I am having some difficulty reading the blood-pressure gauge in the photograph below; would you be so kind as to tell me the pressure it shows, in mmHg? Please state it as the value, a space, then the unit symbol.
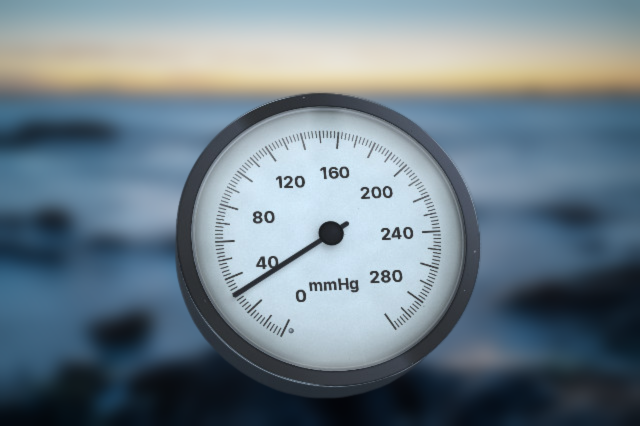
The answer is 30 mmHg
